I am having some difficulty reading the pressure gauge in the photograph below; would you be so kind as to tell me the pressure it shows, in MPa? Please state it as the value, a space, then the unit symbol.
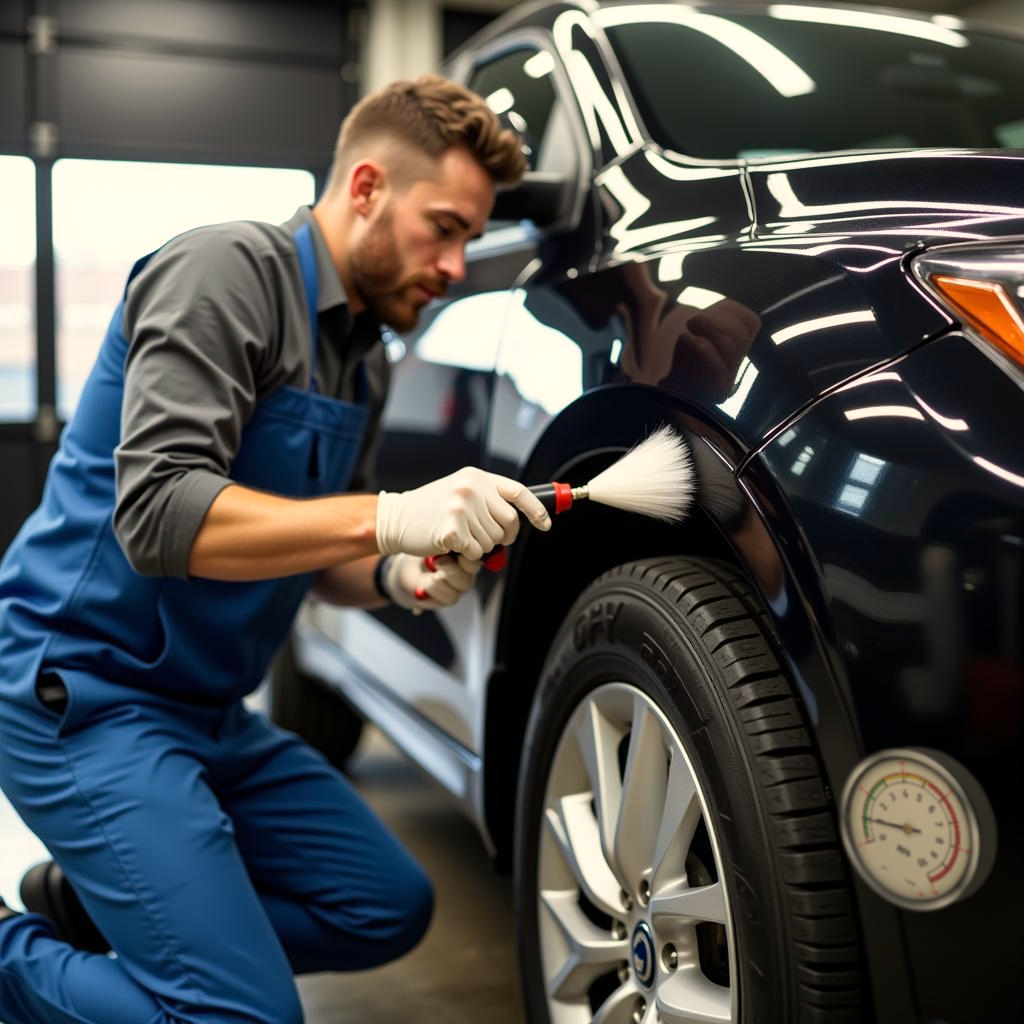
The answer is 1 MPa
